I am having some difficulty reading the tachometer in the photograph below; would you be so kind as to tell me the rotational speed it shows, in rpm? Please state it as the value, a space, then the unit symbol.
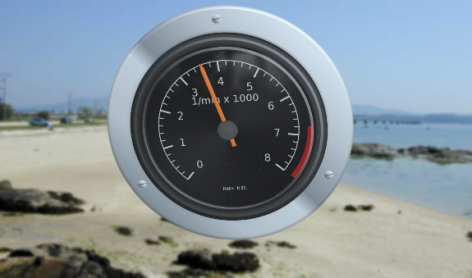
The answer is 3600 rpm
